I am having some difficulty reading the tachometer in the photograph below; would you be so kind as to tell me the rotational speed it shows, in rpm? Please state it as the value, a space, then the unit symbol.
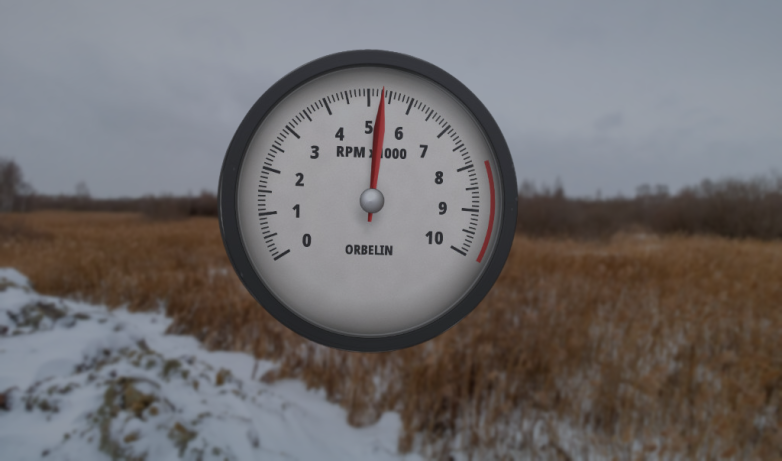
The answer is 5300 rpm
